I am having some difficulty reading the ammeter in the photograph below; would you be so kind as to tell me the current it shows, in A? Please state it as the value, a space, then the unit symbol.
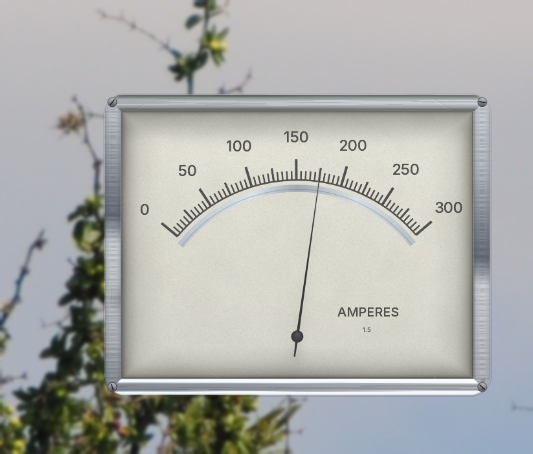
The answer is 175 A
